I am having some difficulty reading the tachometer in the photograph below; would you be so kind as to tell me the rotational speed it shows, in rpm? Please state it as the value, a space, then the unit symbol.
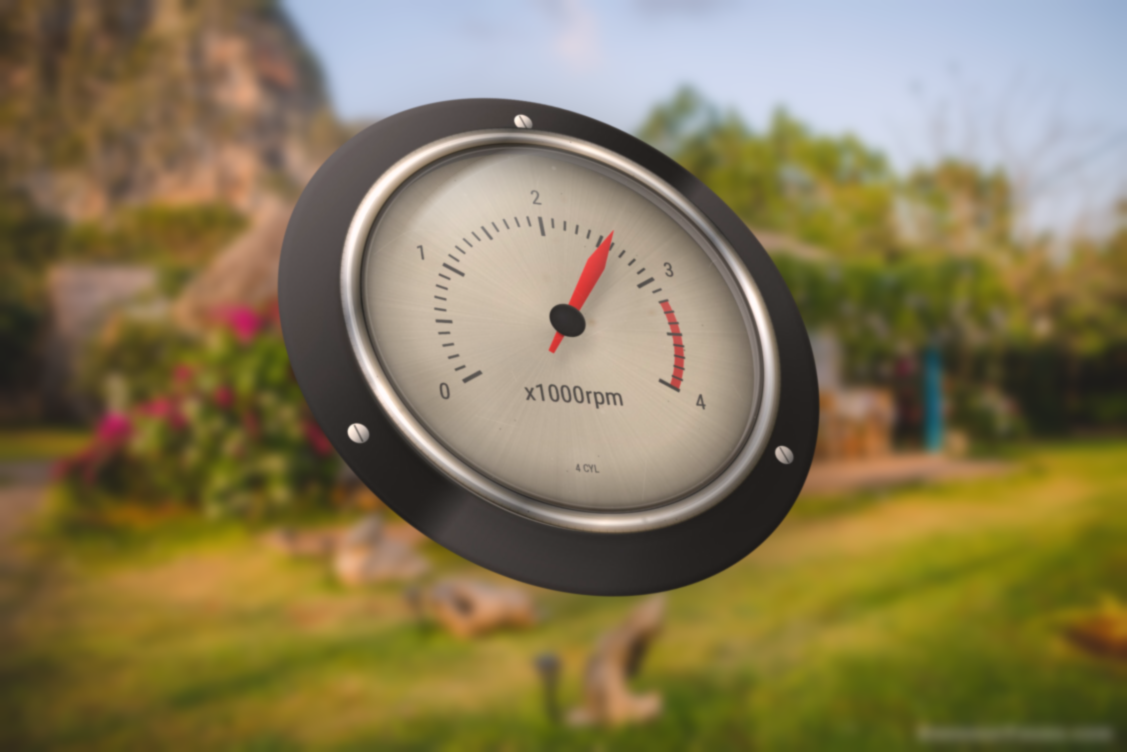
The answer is 2550 rpm
